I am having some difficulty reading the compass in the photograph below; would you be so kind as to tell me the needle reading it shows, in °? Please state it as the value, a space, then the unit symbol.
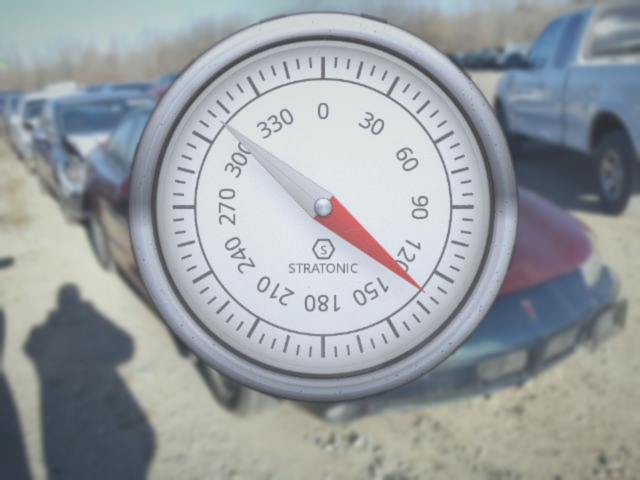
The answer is 130 °
